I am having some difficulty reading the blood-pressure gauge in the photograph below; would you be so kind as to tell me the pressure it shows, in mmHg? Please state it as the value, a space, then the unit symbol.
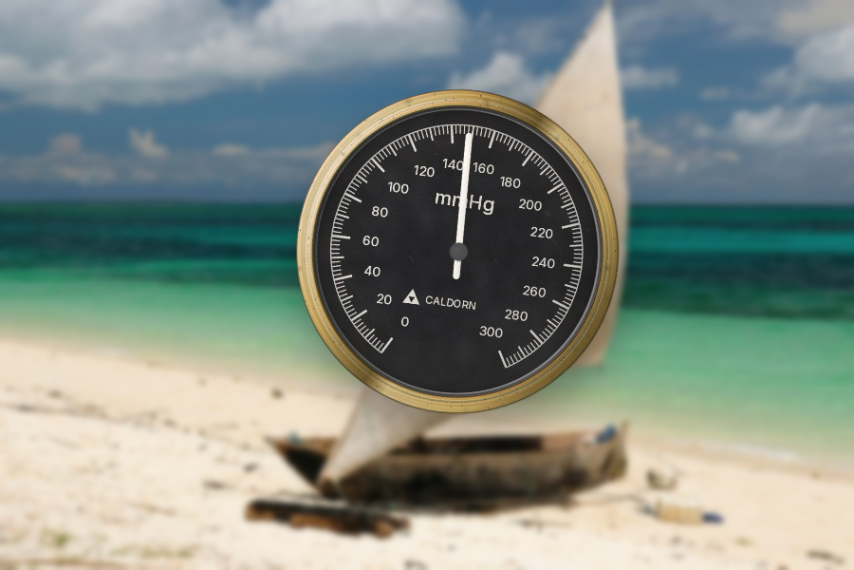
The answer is 148 mmHg
